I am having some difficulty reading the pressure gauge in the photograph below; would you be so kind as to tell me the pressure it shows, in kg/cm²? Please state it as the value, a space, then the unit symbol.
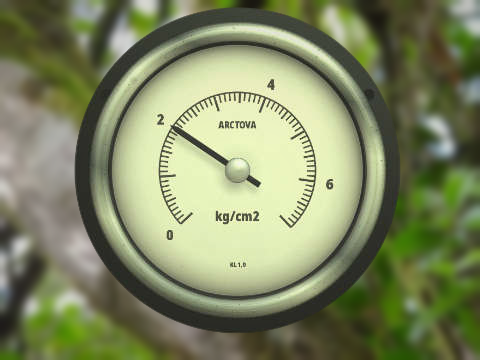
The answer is 2 kg/cm²
